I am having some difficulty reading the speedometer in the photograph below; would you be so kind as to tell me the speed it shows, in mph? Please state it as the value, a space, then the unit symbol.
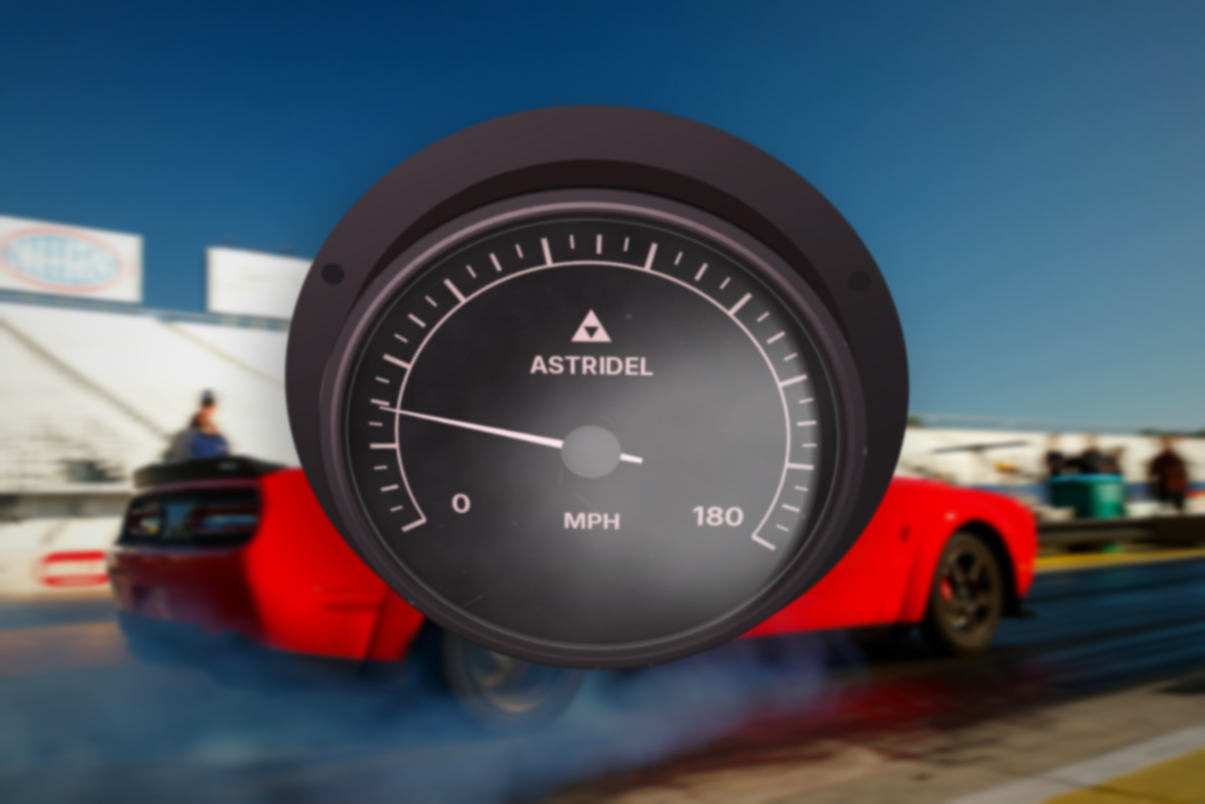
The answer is 30 mph
